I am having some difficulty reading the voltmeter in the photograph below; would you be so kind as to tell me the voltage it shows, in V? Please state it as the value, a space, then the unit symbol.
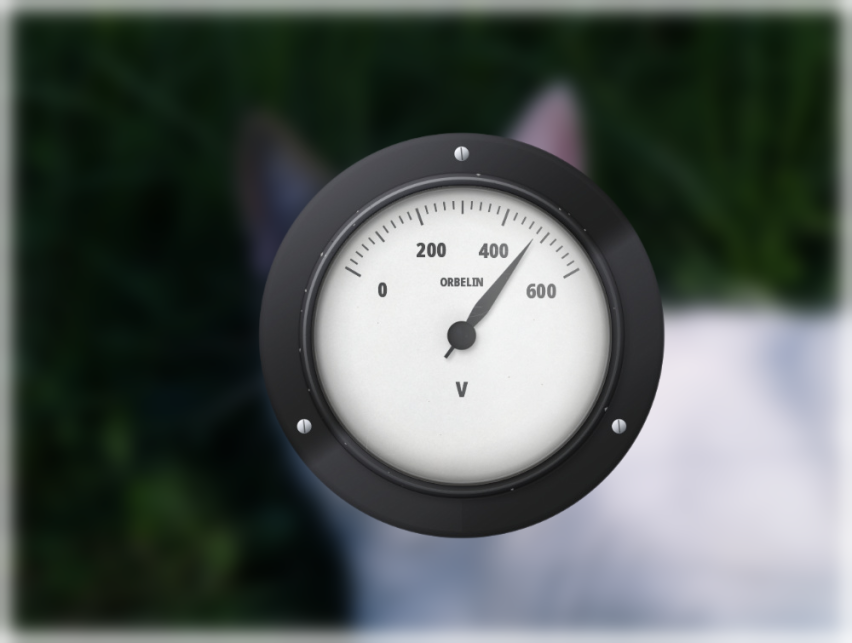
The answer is 480 V
